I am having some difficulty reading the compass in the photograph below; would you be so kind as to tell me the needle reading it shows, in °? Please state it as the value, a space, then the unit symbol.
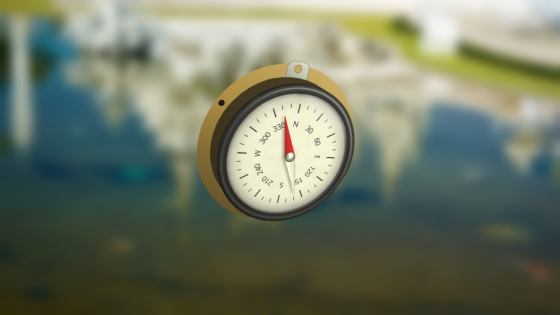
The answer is 340 °
